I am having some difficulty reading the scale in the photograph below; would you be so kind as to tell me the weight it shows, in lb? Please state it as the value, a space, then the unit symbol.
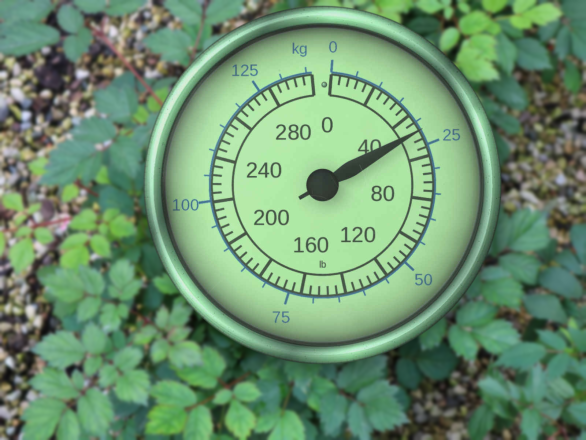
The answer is 48 lb
